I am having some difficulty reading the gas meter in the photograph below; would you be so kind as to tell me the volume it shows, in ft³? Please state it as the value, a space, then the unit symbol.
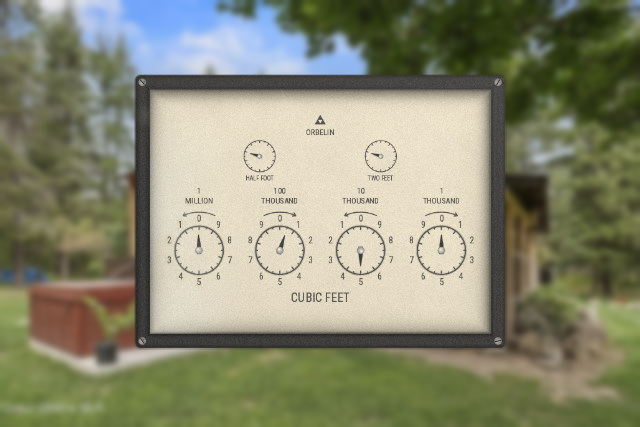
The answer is 5000 ft³
